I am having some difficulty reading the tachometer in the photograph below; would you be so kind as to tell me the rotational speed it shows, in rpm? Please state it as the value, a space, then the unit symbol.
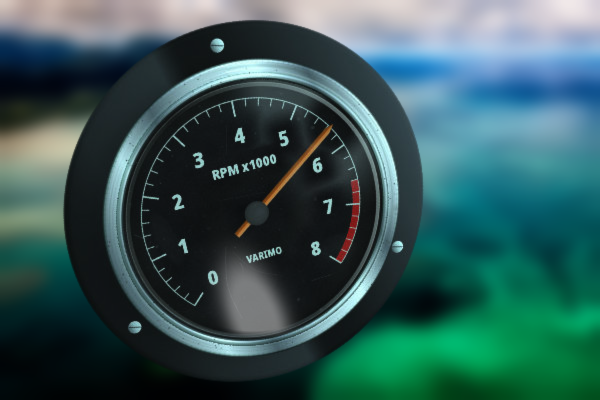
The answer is 5600 rpm
